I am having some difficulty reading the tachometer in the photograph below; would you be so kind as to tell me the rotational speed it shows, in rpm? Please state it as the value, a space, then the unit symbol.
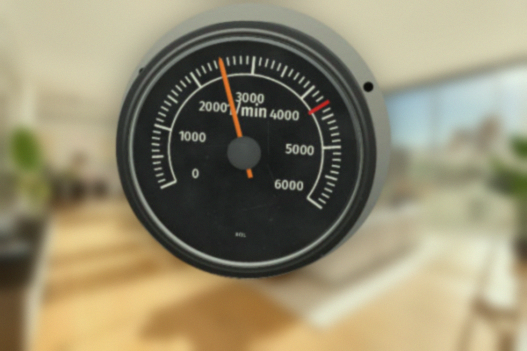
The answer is 2500 rpm
